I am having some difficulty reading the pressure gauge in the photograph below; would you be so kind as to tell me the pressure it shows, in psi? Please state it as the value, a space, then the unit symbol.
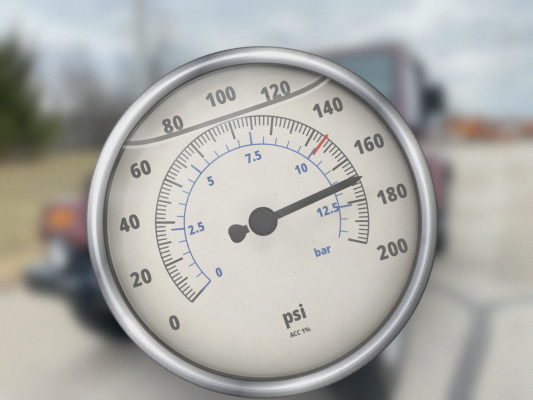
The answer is 170 psi
